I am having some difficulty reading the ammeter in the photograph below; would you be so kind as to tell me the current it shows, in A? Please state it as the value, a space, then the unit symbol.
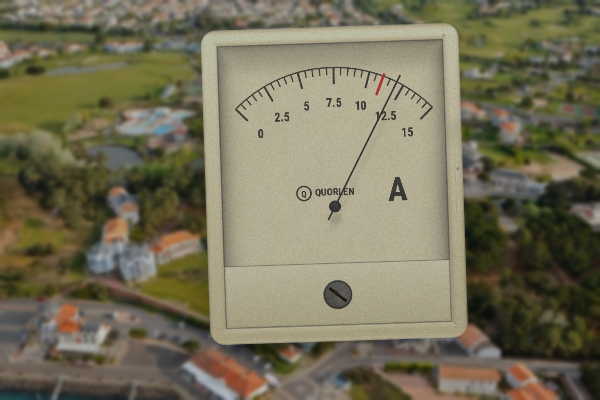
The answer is 12 A
